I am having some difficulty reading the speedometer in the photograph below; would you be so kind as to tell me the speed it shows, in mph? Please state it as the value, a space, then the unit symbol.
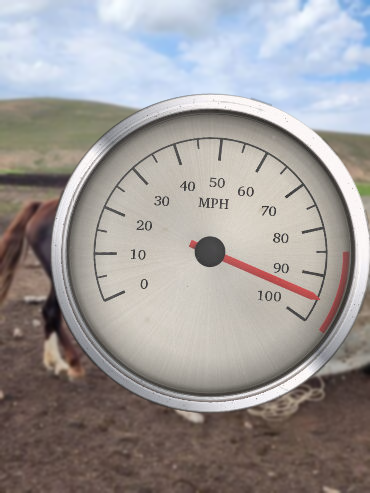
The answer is 95 mph
